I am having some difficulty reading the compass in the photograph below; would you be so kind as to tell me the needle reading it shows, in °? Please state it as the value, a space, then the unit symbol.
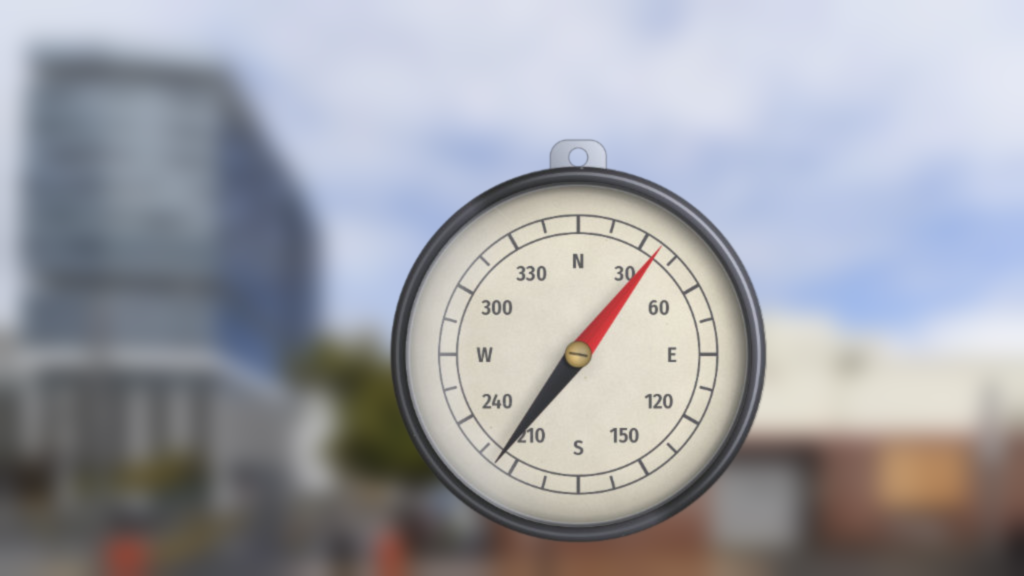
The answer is 37.5 °
